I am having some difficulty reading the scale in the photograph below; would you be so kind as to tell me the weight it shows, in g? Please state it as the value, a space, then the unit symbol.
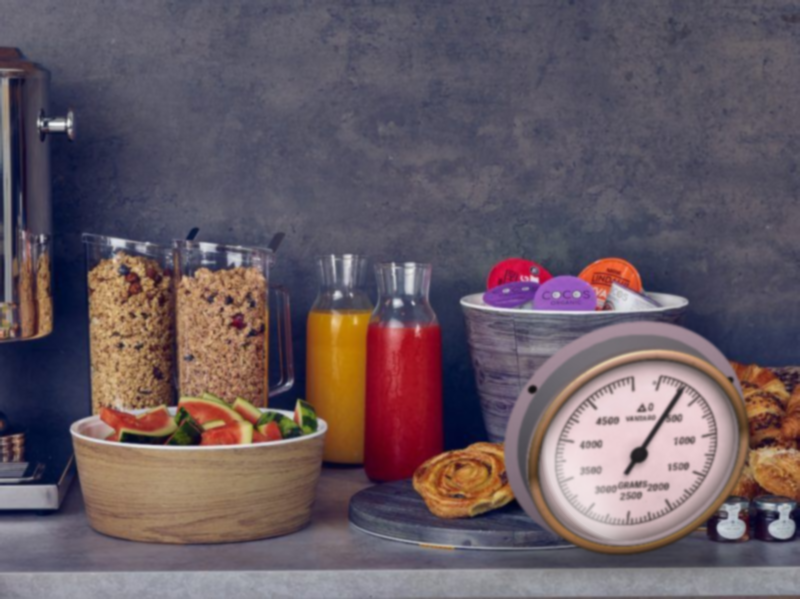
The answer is 250 g
